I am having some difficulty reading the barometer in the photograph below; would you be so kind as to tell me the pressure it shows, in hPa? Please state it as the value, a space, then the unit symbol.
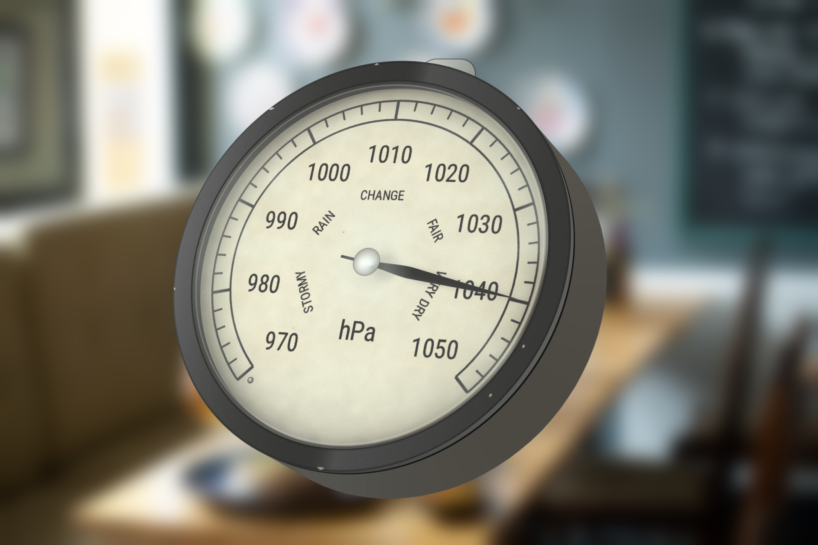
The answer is 1040 hPa
